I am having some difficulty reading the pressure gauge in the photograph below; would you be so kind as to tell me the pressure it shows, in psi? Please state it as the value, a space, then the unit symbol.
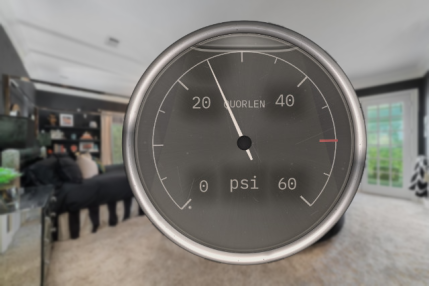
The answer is 25 psi
